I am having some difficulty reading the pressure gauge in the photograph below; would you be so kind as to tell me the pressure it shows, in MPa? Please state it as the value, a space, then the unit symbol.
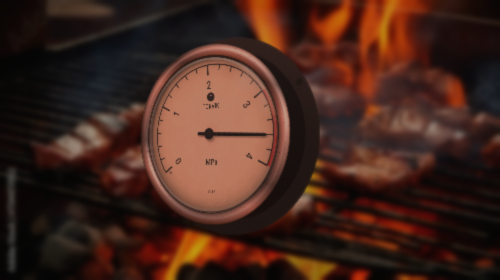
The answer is 3.6 MPa
